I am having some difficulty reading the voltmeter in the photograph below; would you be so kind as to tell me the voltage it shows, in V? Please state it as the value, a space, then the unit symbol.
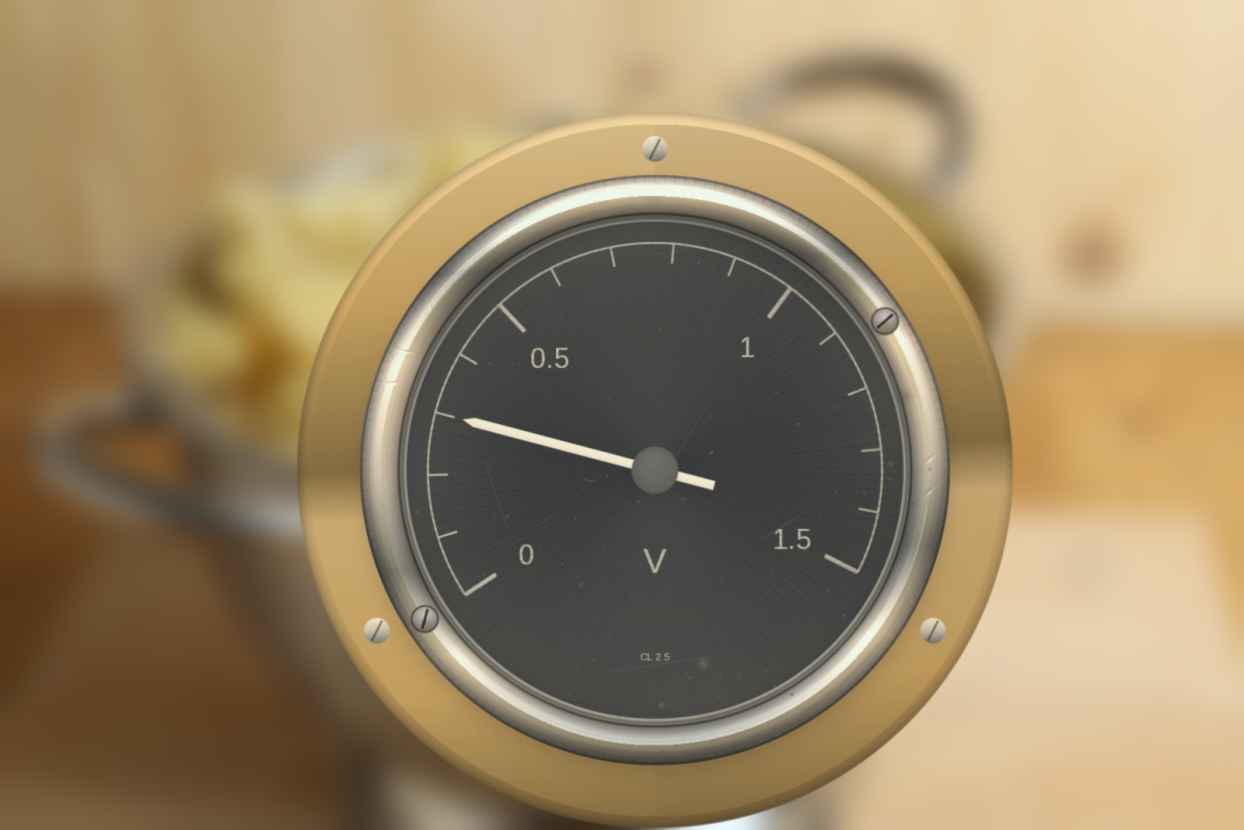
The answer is 0.3 V
